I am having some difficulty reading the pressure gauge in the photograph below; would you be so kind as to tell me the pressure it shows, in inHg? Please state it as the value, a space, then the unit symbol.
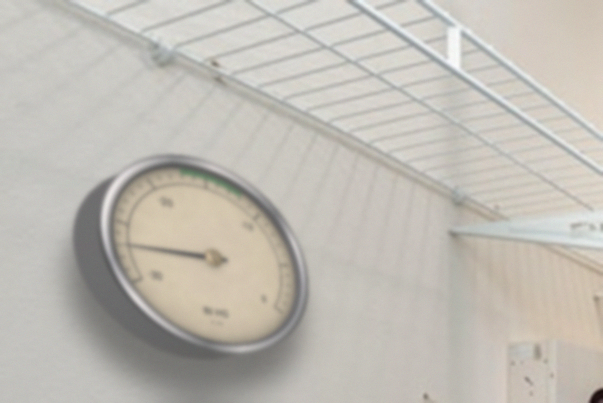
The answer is -27 inHg
